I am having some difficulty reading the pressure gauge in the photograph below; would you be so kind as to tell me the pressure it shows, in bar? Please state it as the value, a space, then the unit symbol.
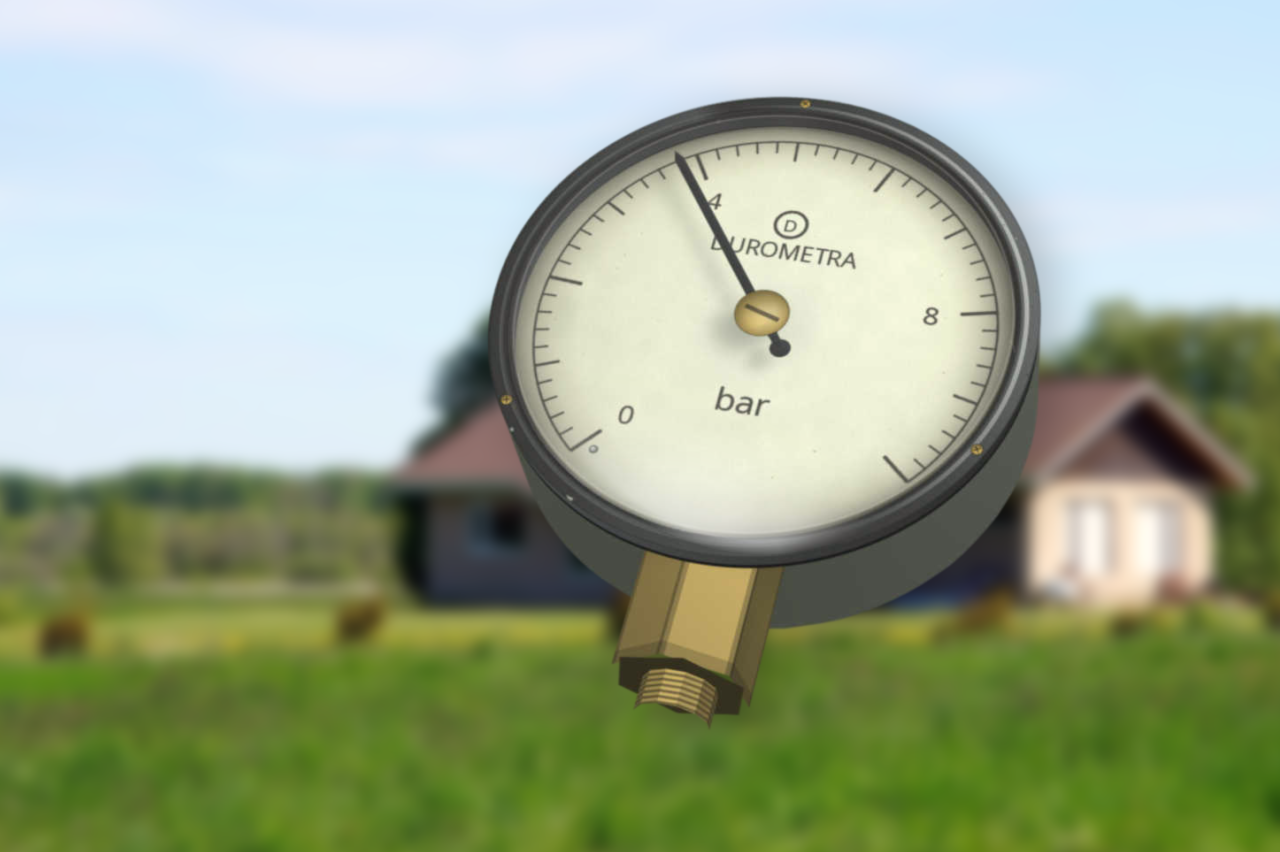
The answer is 3.8 bar
